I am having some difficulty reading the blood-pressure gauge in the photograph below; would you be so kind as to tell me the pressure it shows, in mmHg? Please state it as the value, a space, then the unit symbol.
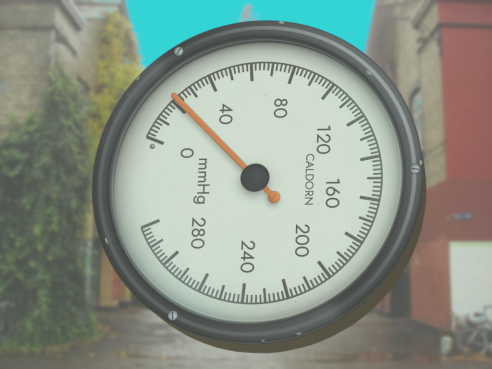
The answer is 22 mmHg
